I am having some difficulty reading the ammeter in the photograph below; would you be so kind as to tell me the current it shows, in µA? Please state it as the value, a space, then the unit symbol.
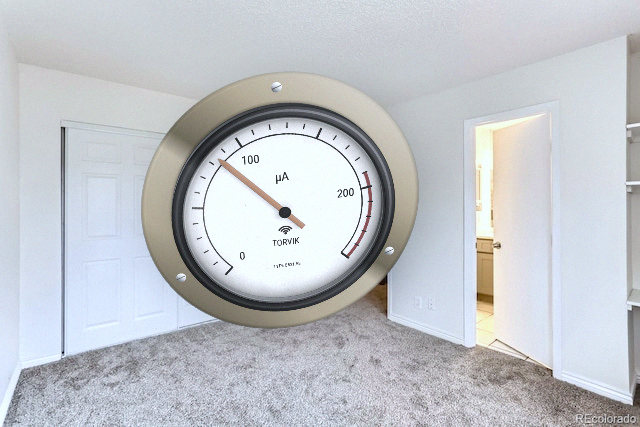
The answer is 85 µA
